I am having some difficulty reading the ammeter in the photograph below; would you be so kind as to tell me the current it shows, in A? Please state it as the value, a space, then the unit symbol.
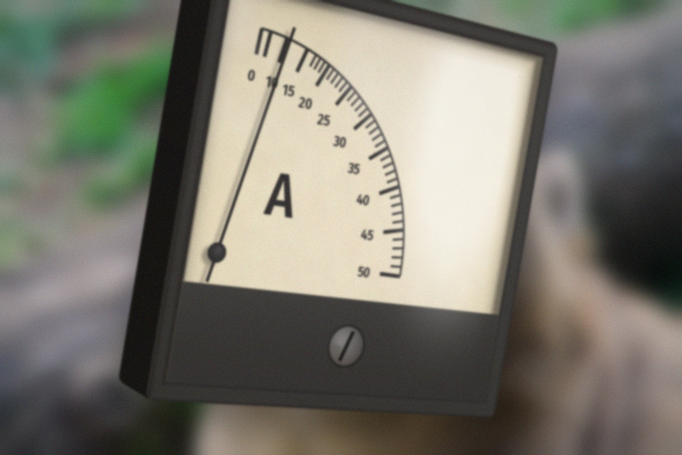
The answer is 10 A
